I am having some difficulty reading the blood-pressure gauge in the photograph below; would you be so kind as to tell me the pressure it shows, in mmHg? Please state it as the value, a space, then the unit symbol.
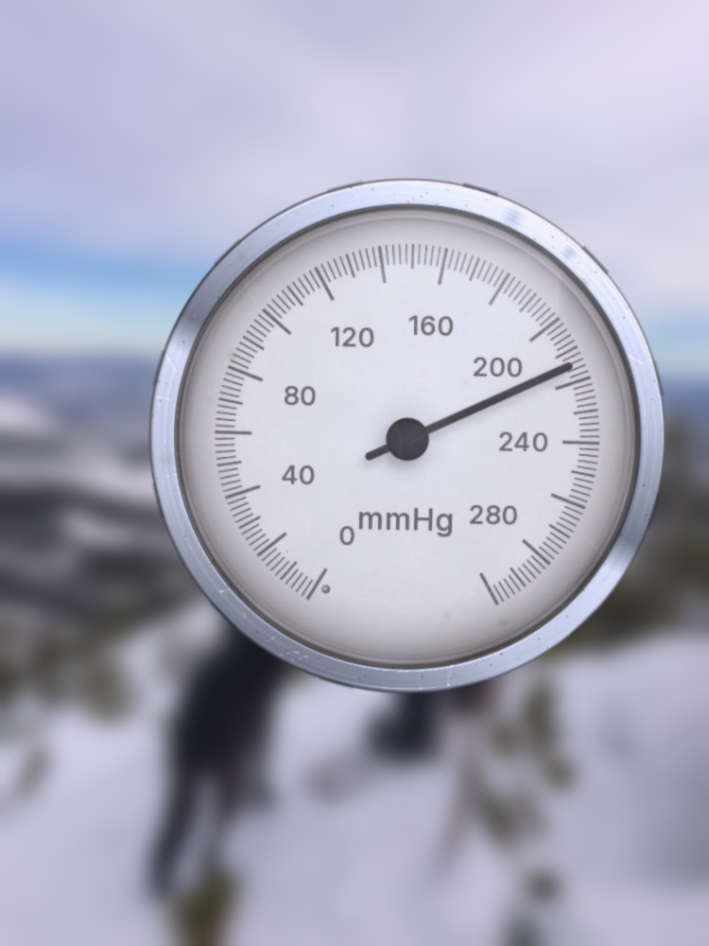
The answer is 214 mmHg
